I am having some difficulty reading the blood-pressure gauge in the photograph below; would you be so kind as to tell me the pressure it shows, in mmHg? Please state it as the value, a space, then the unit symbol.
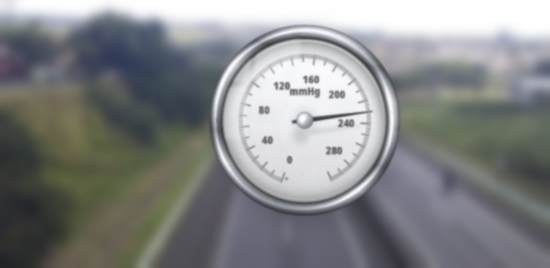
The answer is 230 mmHg
